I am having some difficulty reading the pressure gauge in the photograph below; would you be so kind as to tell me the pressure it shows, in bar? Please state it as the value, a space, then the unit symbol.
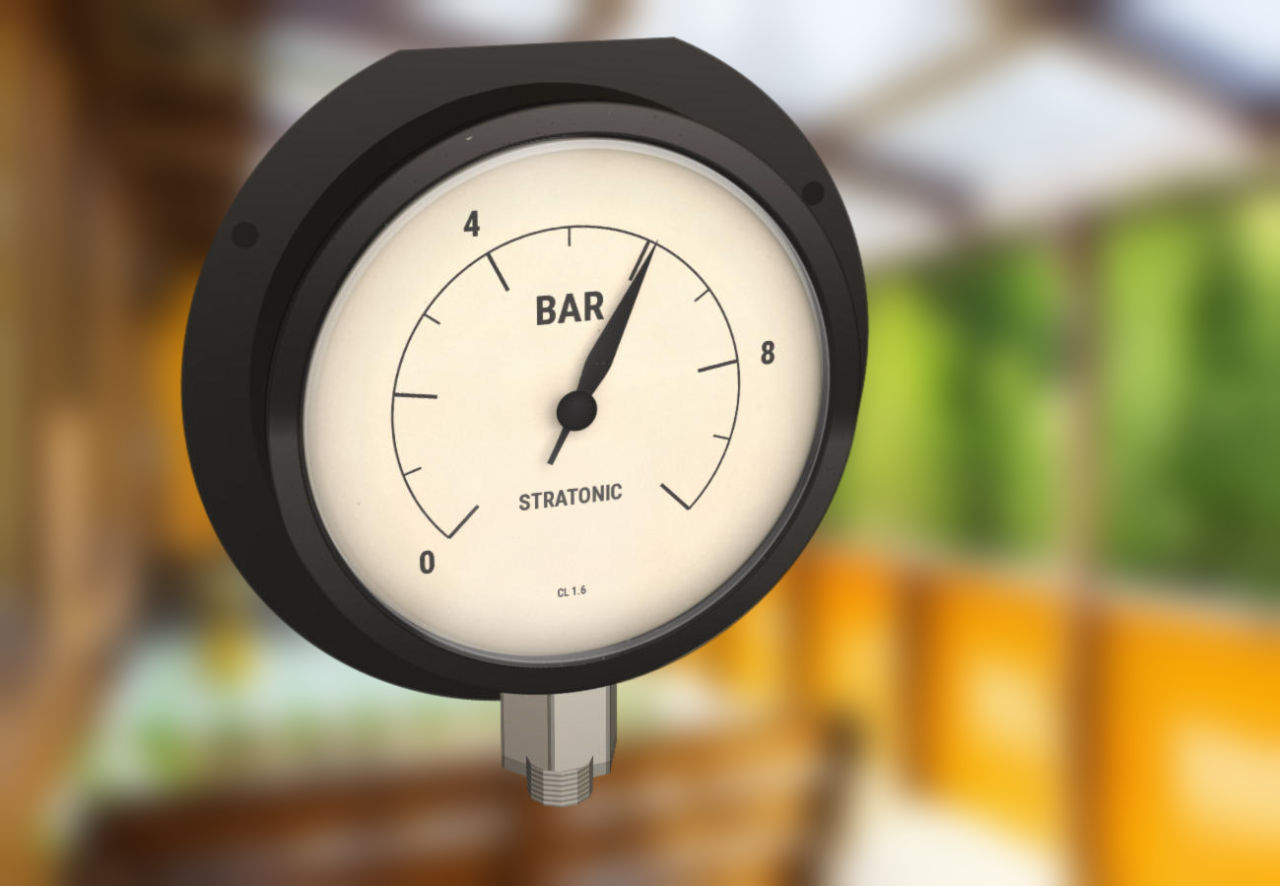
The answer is 6 bar
